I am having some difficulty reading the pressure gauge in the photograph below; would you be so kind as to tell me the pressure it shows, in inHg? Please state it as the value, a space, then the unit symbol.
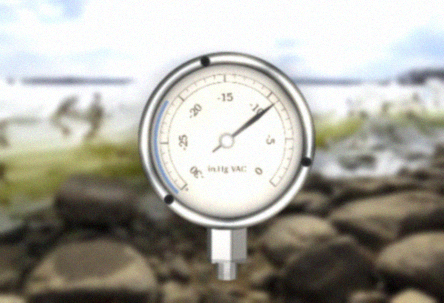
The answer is -9 inHg
